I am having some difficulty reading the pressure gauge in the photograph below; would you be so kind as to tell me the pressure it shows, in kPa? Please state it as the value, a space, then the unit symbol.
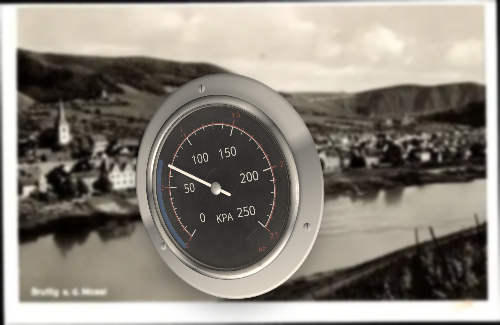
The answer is 70 kPa
